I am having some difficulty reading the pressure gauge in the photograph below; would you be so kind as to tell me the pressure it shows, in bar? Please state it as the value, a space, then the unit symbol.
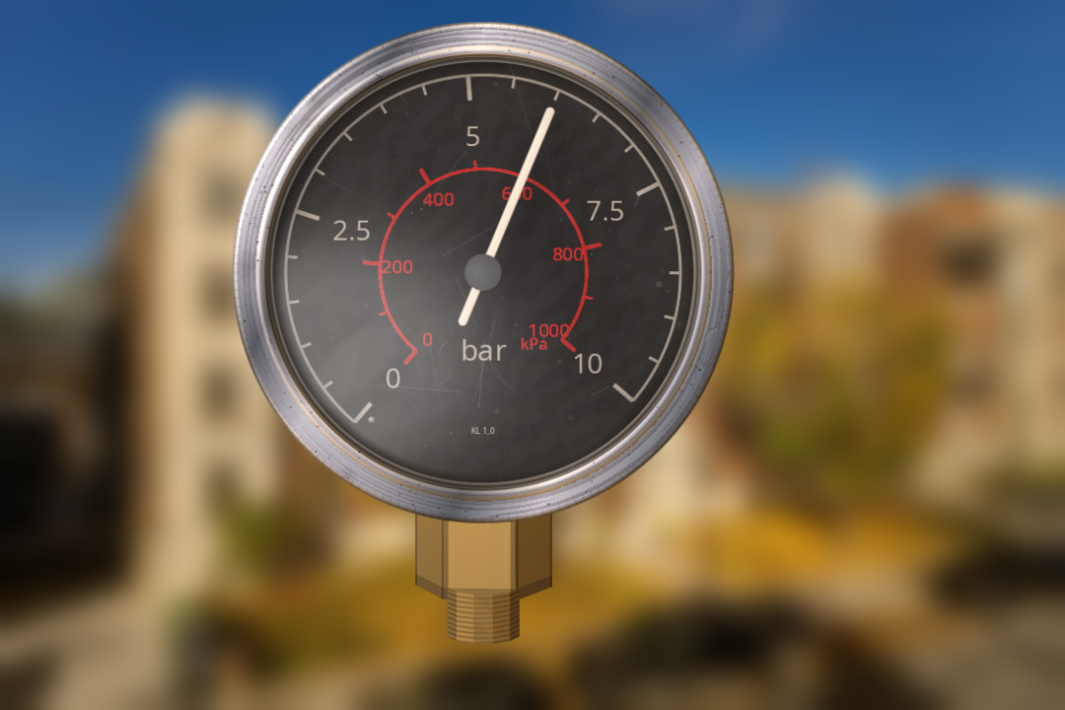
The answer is 6 bar
